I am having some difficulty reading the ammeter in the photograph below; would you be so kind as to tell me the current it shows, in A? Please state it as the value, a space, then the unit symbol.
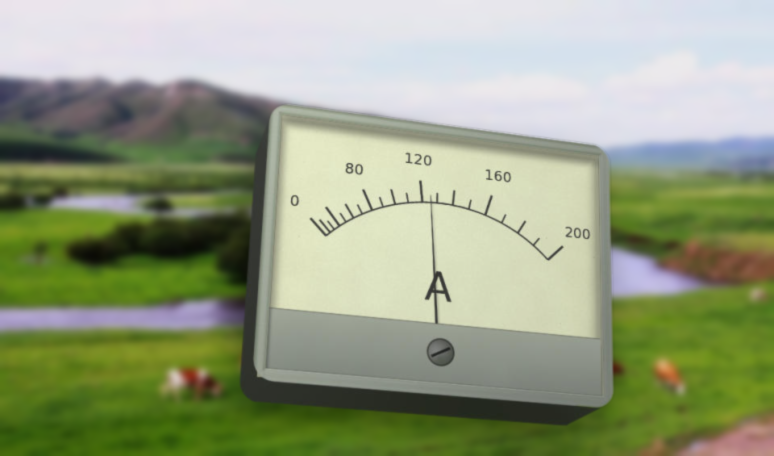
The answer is 125 A
